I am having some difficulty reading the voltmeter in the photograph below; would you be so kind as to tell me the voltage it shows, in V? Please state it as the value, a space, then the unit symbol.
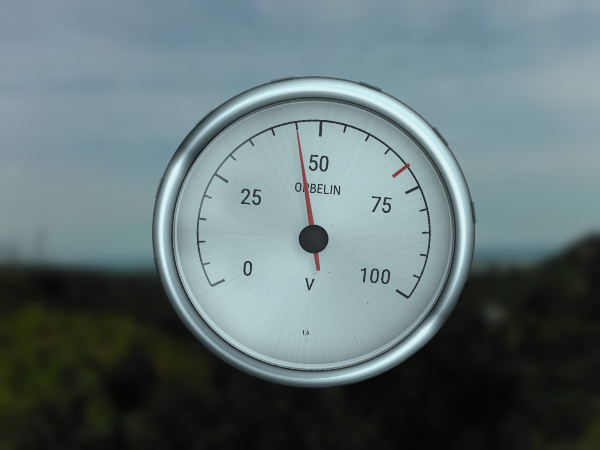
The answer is 45 V
